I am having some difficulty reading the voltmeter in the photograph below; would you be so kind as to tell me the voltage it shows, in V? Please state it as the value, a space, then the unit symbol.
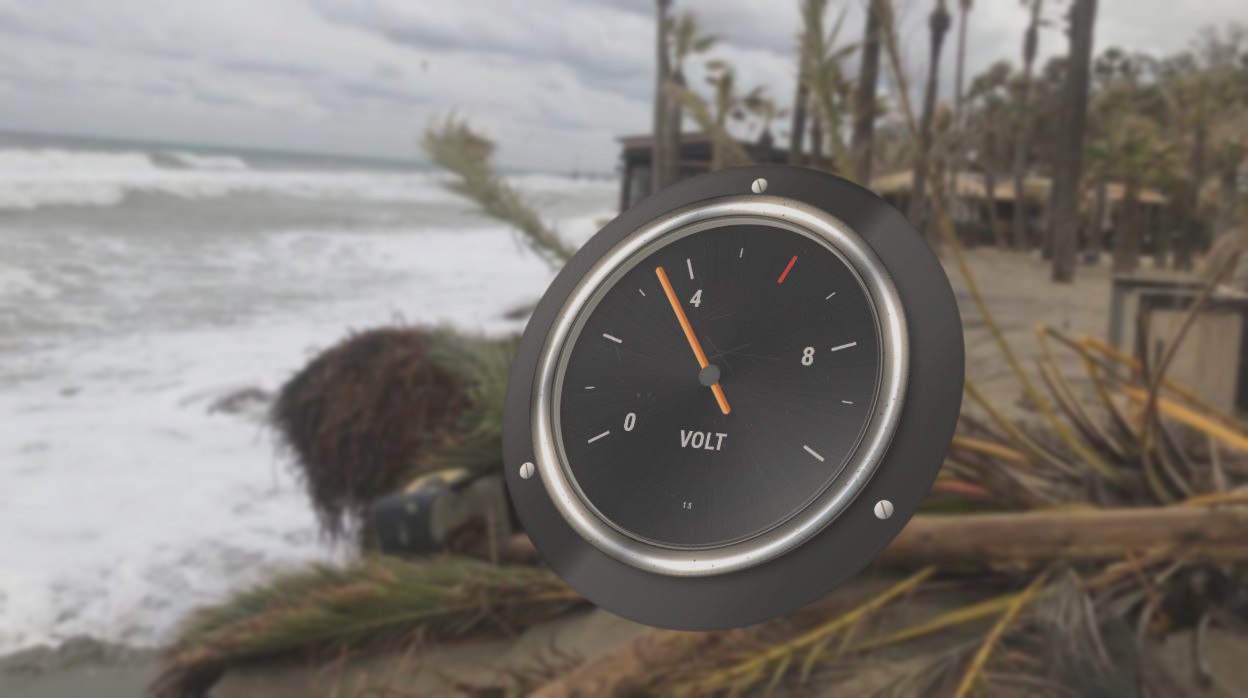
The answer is 3.5 V
